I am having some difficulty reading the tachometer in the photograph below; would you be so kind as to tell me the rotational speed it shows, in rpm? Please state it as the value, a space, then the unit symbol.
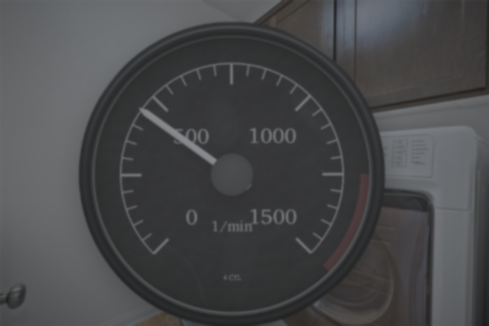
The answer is 450 rpm
